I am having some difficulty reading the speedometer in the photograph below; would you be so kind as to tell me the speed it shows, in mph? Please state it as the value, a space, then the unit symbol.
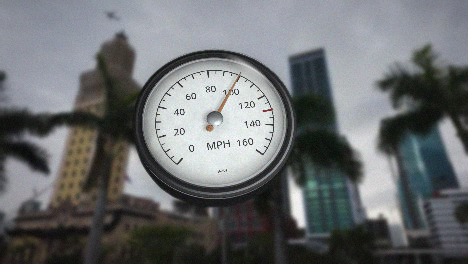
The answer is 100 mph
